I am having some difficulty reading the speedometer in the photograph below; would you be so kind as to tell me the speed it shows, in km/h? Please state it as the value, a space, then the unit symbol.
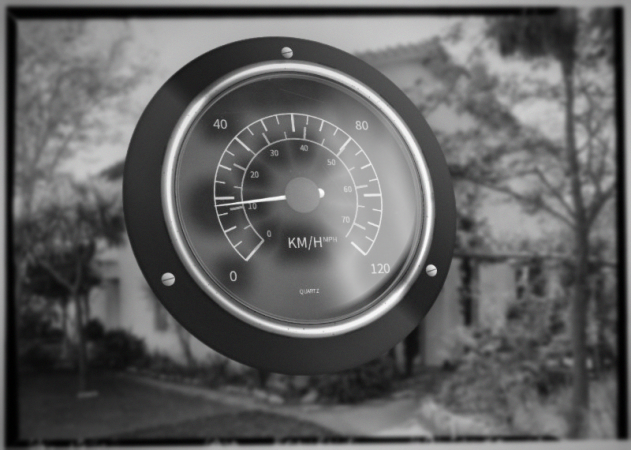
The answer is 17.5 km/h
